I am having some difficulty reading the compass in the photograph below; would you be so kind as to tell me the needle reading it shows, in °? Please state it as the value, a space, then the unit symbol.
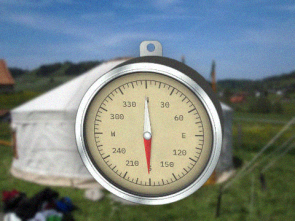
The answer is 180 °
